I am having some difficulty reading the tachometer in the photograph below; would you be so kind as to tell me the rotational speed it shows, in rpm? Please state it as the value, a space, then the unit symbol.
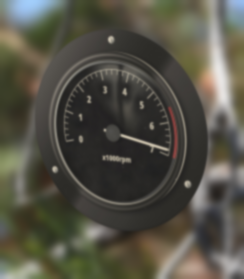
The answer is 6800 rpm
